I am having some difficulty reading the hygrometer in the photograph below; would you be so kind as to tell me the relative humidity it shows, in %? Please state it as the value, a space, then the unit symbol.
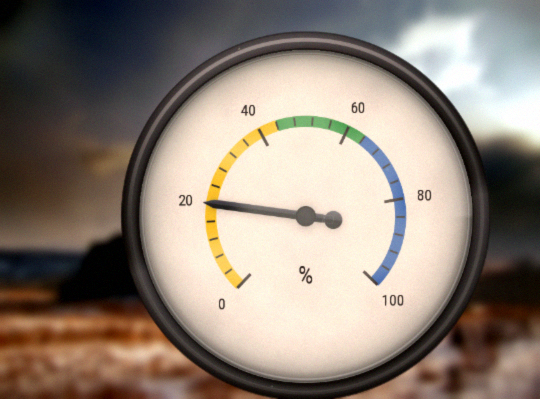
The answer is 20 %
